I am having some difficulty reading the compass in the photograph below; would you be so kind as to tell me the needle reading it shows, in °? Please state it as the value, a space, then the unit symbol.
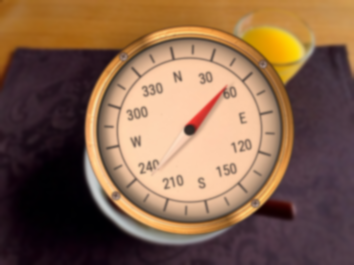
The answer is 52.5 °
